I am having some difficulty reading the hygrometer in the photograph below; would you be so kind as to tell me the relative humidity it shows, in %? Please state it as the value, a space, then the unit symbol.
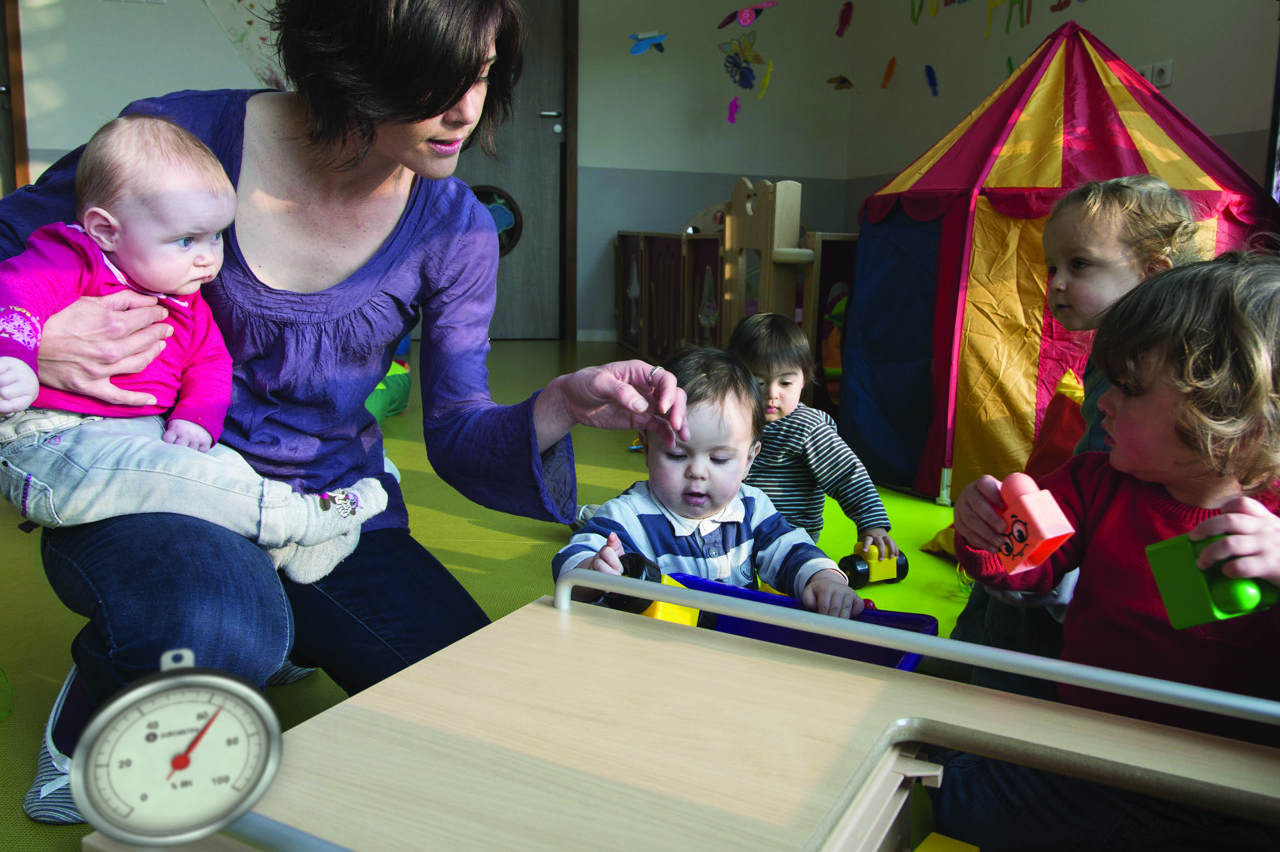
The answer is 64 %
